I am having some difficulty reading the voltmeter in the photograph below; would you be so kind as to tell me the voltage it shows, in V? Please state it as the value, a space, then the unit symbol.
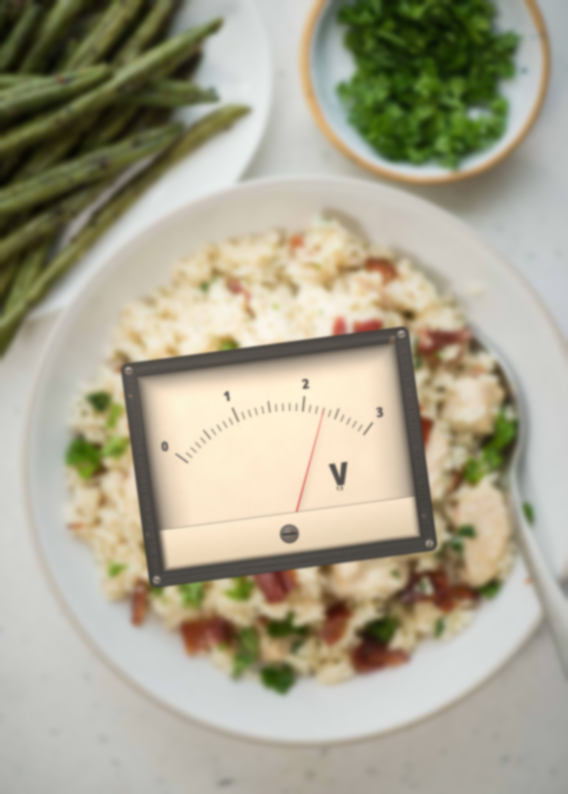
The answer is 2.3 V
